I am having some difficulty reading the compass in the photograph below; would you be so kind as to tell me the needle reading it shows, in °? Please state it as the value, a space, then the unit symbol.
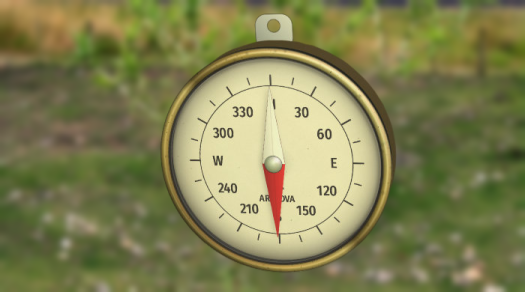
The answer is 180 °
